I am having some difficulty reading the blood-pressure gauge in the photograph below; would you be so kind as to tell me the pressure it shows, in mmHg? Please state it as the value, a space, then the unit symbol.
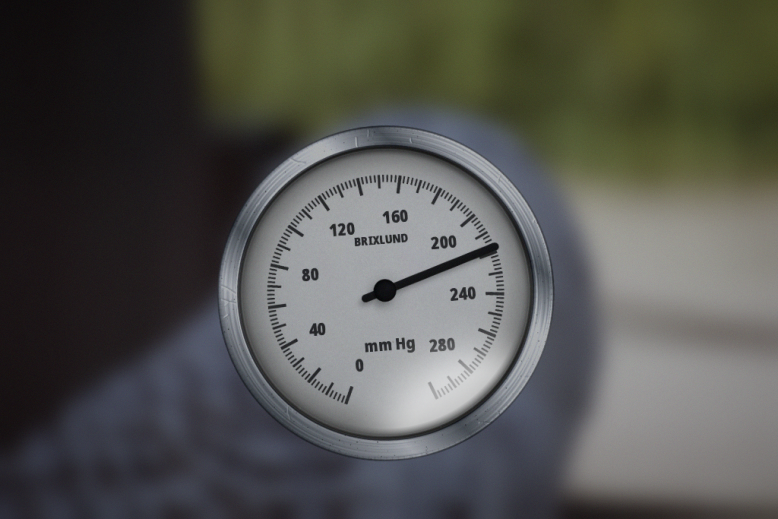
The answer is 218 mmHg
